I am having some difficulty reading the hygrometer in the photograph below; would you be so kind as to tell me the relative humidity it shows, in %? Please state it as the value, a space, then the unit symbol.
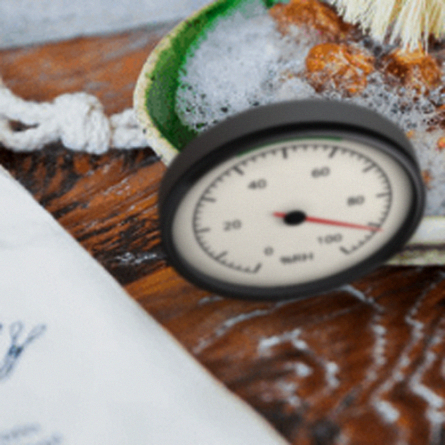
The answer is 90 %
